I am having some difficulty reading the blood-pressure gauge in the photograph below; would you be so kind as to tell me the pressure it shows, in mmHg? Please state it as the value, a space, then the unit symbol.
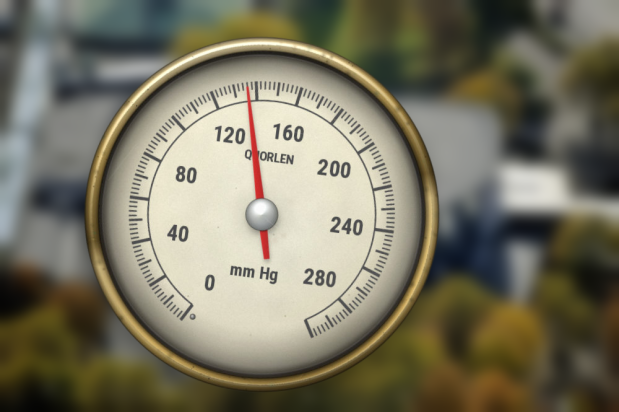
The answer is 136 mmHg
